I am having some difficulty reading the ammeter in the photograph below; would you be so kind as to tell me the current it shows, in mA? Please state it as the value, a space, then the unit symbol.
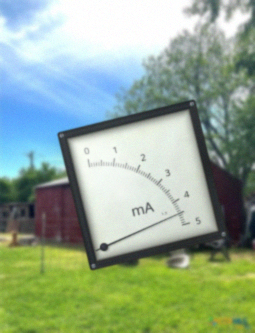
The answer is 4.5 mA
